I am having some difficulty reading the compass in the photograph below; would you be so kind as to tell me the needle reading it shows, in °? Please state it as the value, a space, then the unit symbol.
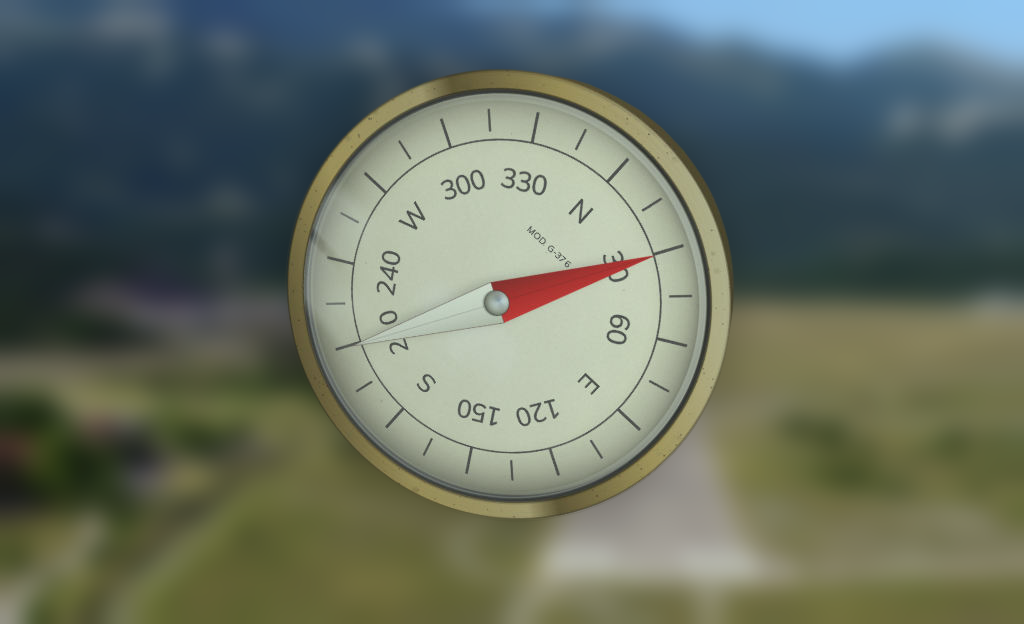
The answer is 30 °
